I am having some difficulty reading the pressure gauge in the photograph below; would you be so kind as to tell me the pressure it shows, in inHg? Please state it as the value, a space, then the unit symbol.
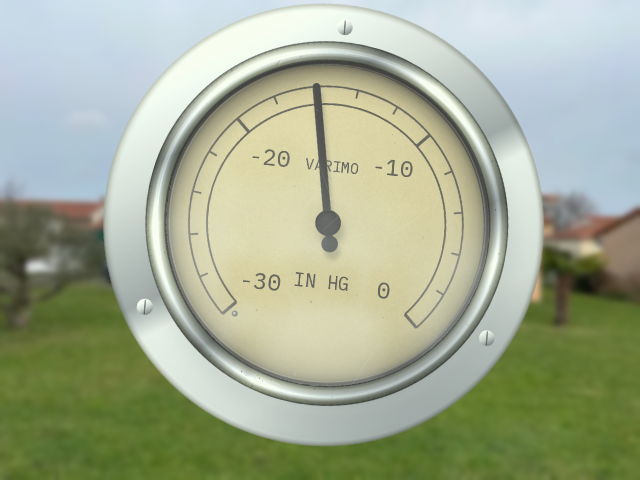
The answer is -16 inHg
